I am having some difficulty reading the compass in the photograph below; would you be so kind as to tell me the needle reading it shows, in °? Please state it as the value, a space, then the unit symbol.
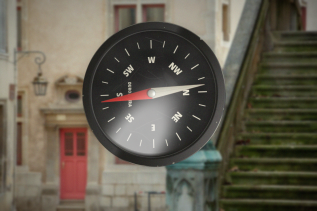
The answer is 172.5 °
